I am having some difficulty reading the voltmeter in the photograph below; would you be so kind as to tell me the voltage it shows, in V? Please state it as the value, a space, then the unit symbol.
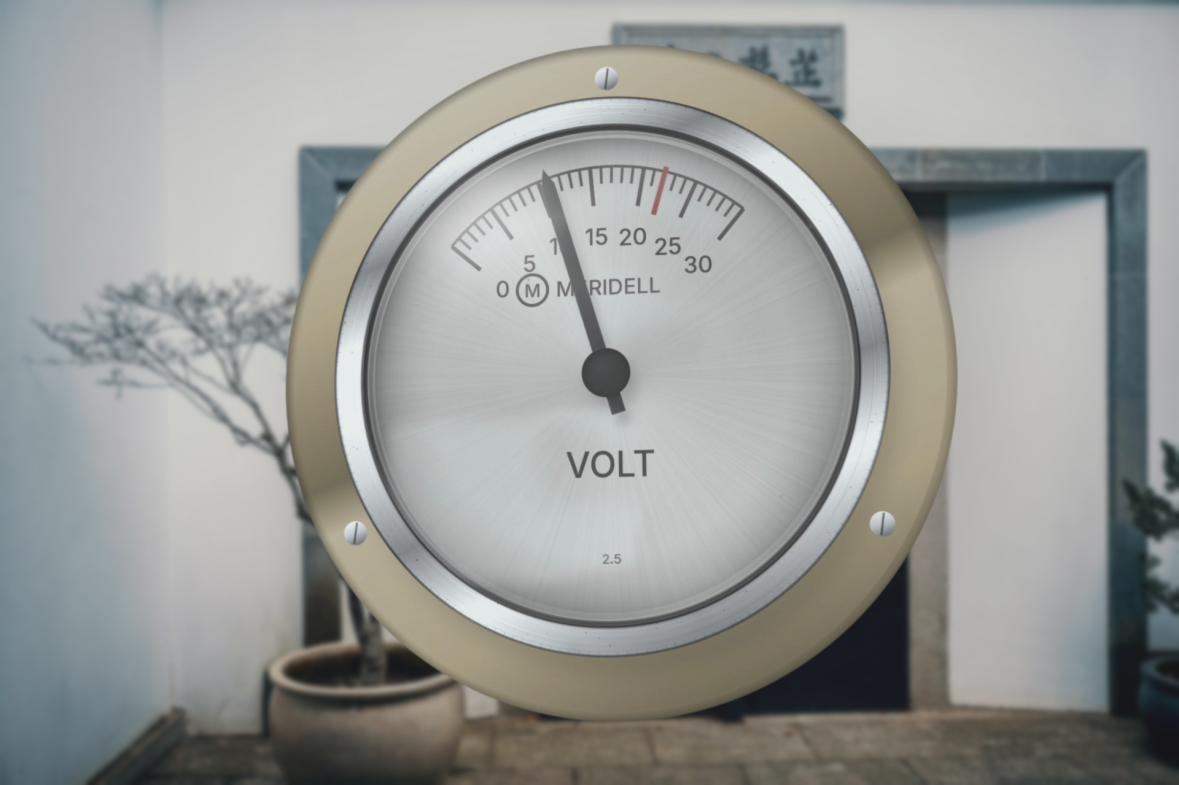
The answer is 11 V
